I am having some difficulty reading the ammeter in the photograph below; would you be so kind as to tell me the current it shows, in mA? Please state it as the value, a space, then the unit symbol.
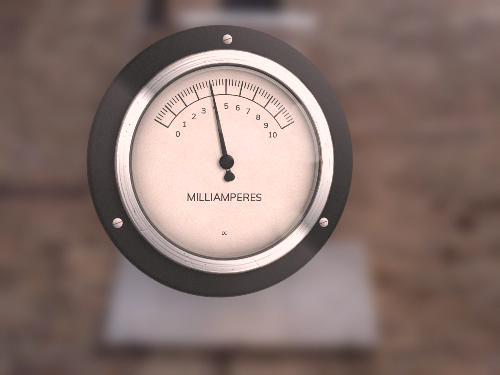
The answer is 4 mA
